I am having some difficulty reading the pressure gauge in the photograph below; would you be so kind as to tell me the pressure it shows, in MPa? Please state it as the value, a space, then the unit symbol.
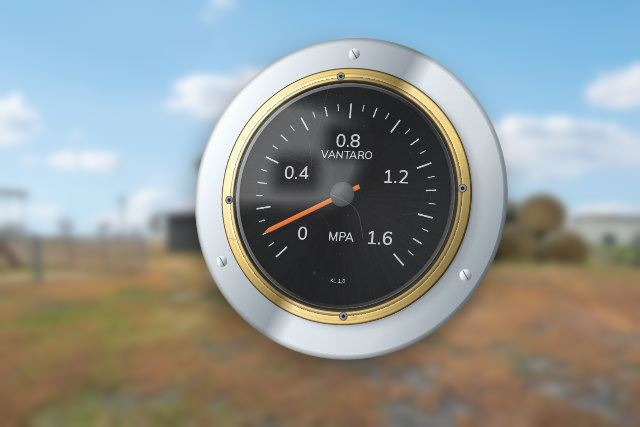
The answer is 0.1 MPa
